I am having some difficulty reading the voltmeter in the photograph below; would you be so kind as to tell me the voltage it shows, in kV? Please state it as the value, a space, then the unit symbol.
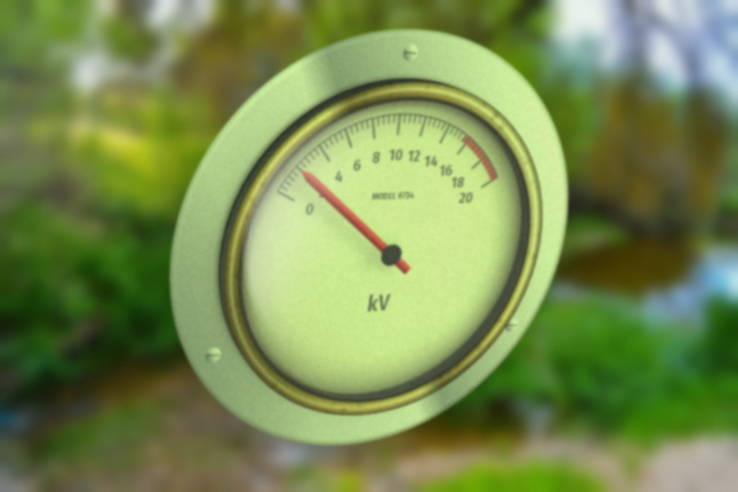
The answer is 2 kV
